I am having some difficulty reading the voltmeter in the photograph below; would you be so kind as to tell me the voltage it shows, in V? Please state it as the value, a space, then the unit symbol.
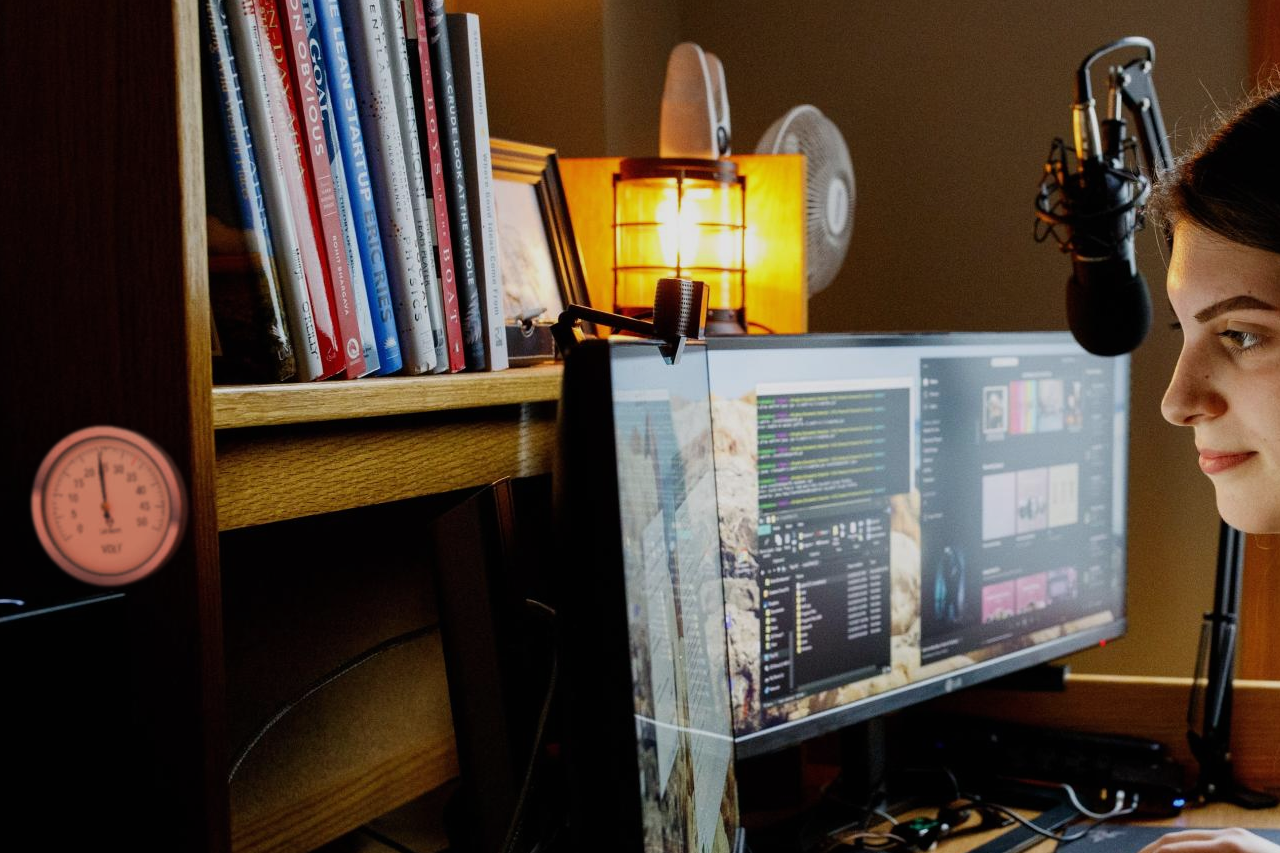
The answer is 25 V
